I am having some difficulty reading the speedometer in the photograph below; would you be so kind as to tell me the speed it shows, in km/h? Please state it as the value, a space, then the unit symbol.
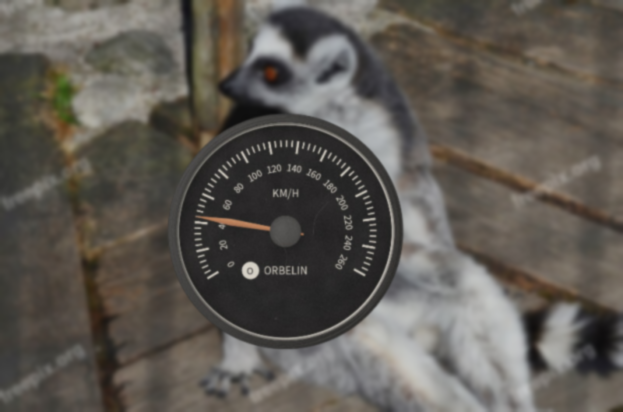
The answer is 44 km/h
